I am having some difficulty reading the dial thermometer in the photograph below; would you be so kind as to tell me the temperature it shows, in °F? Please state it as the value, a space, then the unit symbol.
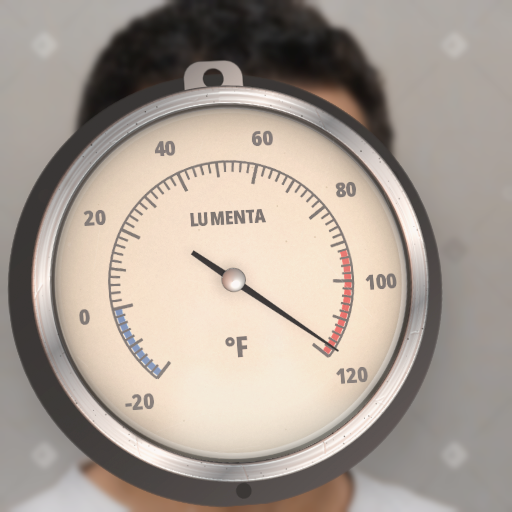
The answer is 118 °F
